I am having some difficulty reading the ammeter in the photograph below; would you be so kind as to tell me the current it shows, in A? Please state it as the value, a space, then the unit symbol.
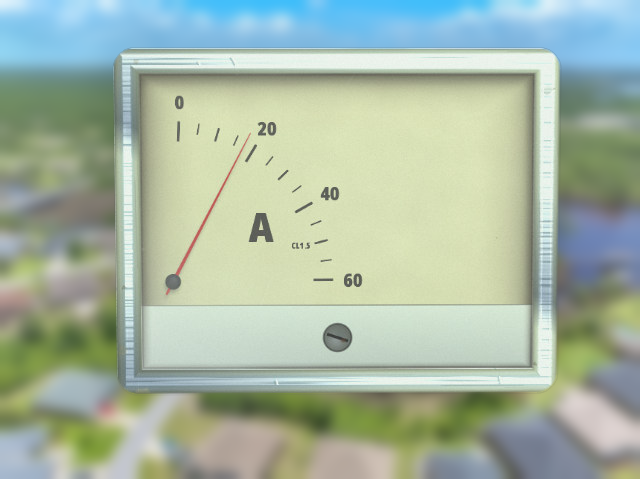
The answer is 17.5 A
